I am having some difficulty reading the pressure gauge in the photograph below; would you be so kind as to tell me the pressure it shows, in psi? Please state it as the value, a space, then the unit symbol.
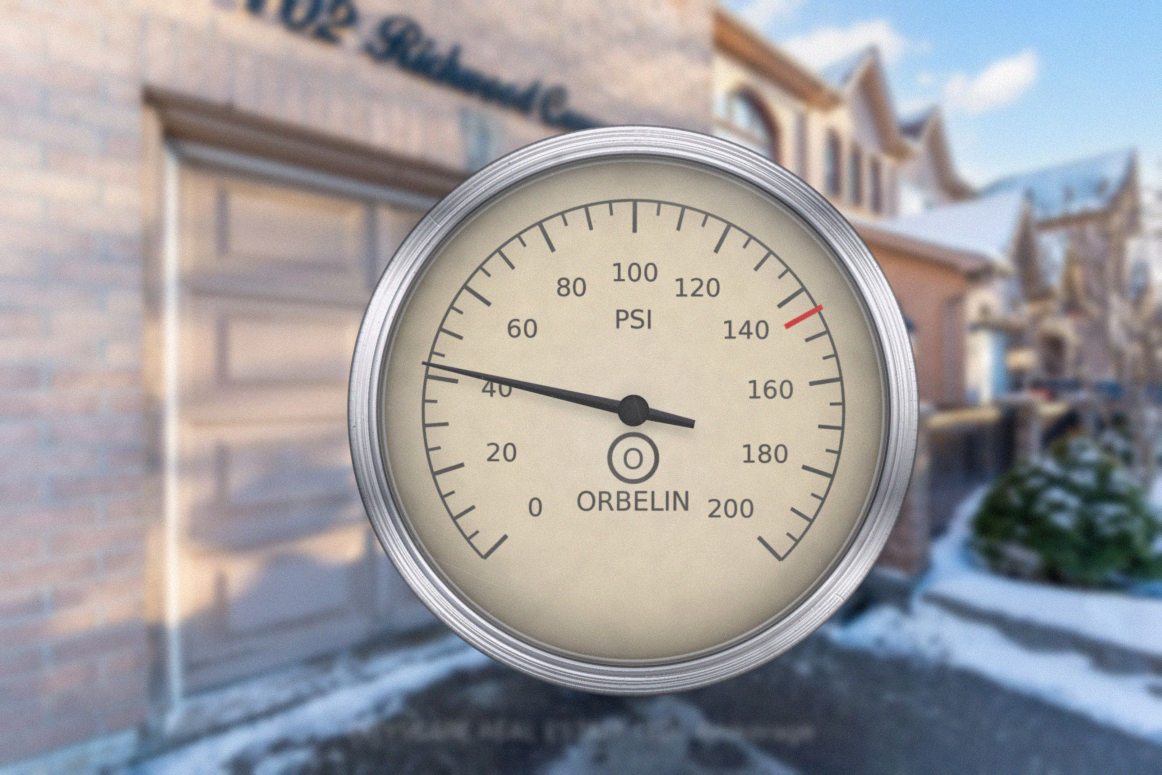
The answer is 42.5 psi
